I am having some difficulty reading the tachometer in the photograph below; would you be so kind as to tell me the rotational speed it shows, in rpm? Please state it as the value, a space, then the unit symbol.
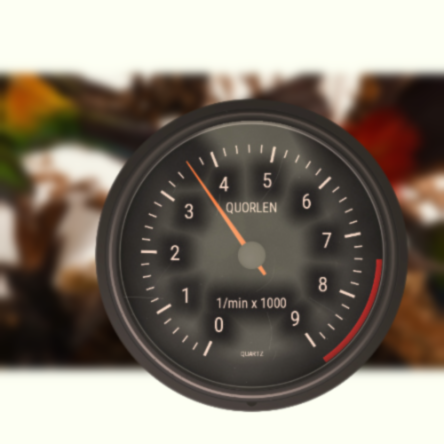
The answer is 3600 rpm
